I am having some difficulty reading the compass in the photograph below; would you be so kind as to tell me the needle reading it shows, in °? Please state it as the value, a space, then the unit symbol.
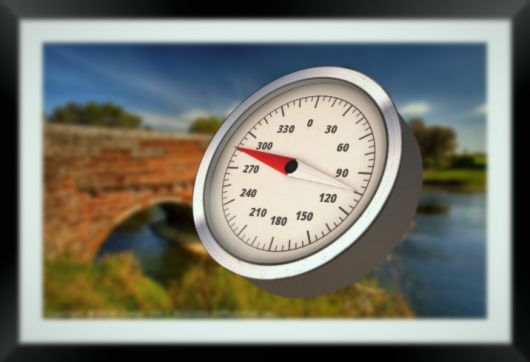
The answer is 285 °
